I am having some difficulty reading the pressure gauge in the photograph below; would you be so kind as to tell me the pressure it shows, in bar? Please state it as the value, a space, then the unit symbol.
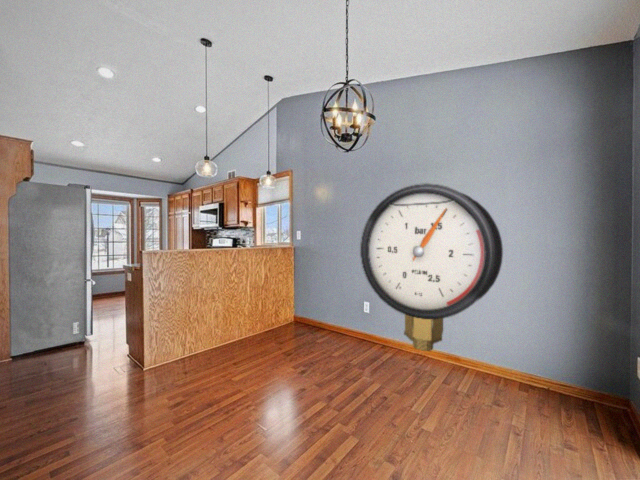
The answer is 1.5 bar
